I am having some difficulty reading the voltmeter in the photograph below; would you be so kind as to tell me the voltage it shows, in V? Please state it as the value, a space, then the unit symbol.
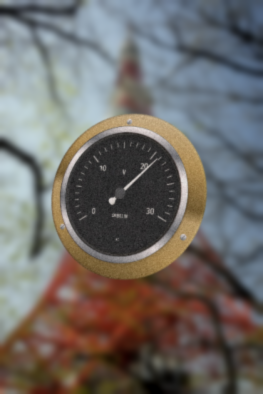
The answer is 21 V
